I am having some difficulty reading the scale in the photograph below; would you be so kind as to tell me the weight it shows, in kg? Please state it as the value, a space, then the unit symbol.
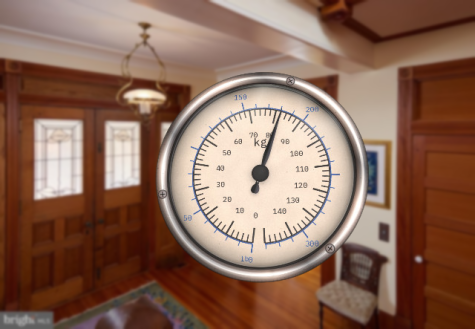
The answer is 82 kg
